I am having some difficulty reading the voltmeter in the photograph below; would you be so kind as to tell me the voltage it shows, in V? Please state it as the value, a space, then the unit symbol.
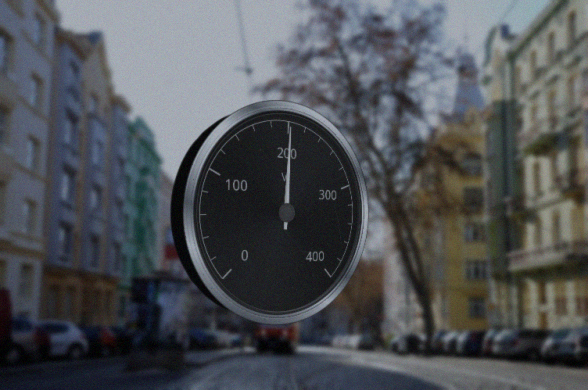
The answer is 200 V
